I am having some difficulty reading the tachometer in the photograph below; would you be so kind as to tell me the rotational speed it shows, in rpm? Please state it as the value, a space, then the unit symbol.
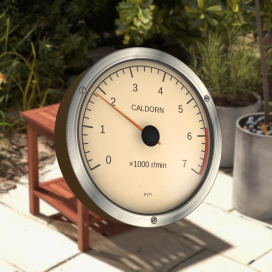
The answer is 1800 rpm
